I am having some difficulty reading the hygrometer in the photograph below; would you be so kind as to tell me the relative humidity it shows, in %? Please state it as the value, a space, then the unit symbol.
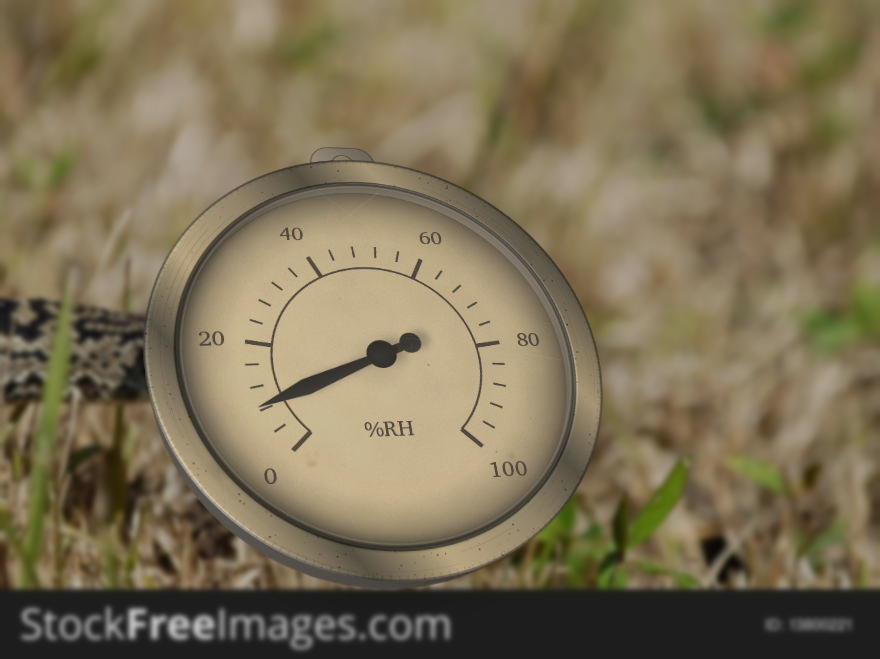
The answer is 8 %
